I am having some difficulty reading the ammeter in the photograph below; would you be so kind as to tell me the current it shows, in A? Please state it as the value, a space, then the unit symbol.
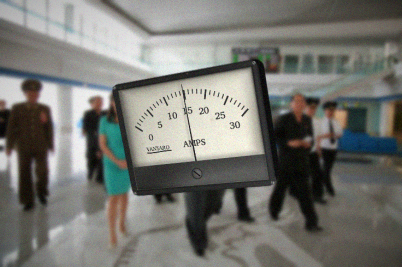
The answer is 15 A
